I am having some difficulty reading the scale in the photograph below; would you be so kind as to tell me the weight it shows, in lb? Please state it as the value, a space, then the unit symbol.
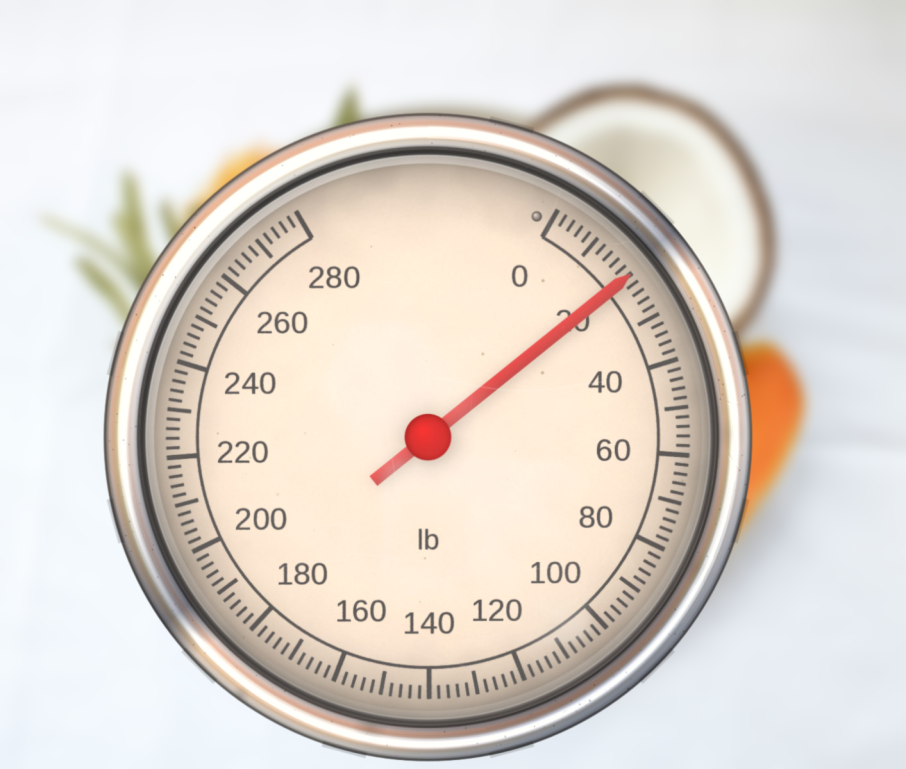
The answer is 20 lb
